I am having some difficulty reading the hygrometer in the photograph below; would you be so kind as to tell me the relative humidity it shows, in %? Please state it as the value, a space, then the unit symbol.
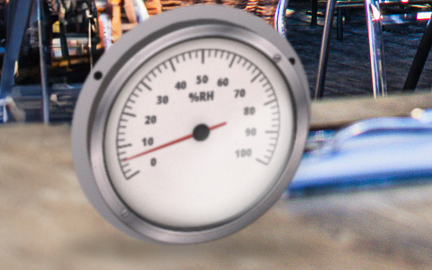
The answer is 6 %
